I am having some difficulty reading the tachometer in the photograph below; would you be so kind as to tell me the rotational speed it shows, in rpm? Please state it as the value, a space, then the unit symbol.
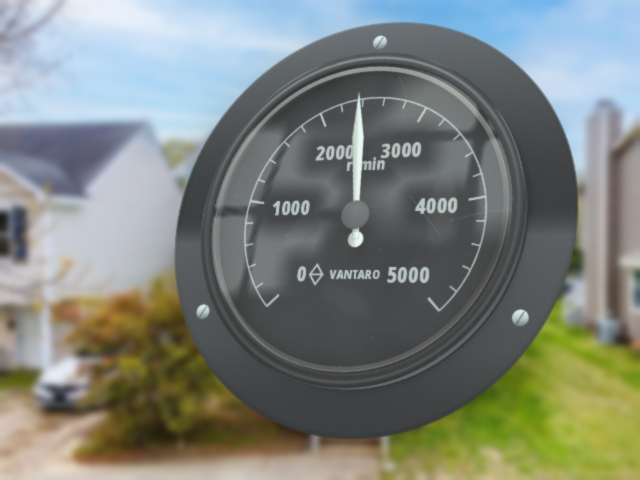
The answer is 2400 rpm
